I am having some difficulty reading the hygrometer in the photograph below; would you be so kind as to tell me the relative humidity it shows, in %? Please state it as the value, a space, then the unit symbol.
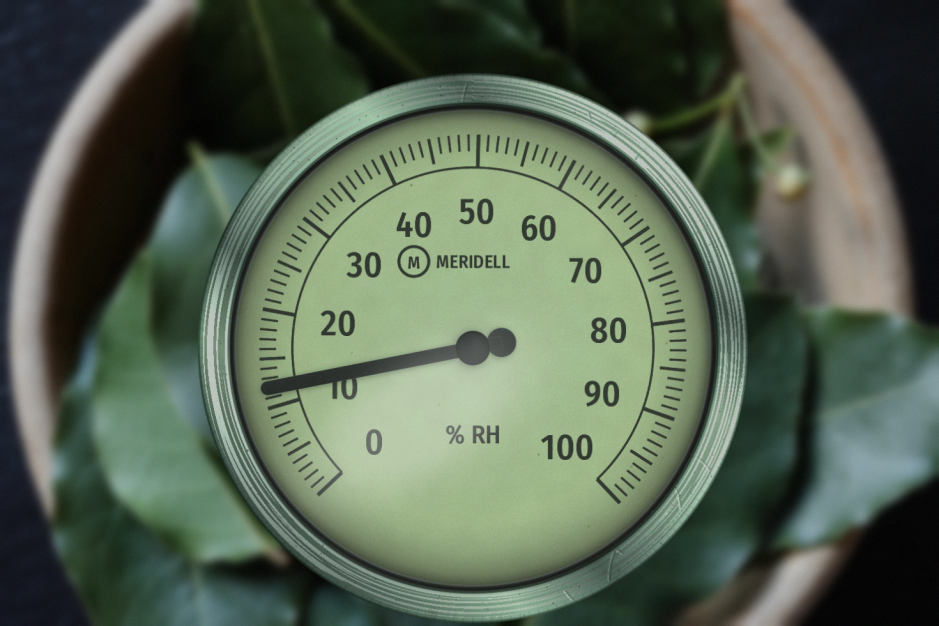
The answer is 12 %
